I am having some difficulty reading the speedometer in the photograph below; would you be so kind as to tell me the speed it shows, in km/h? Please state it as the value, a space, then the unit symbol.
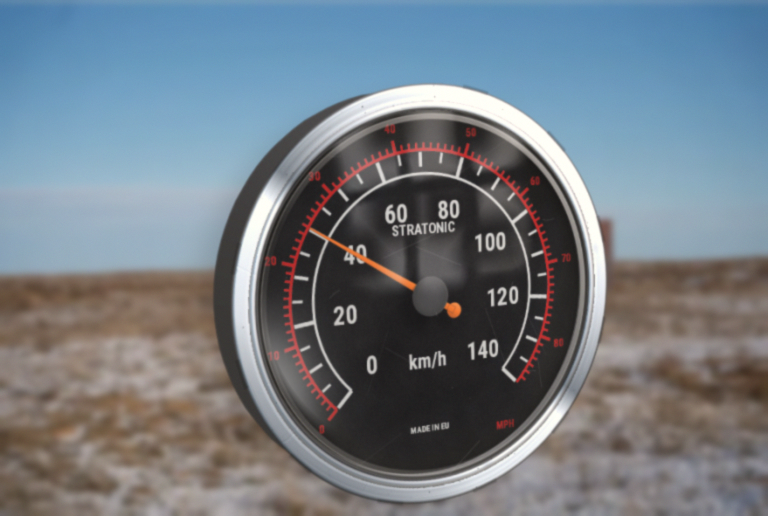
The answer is 40 km/h
